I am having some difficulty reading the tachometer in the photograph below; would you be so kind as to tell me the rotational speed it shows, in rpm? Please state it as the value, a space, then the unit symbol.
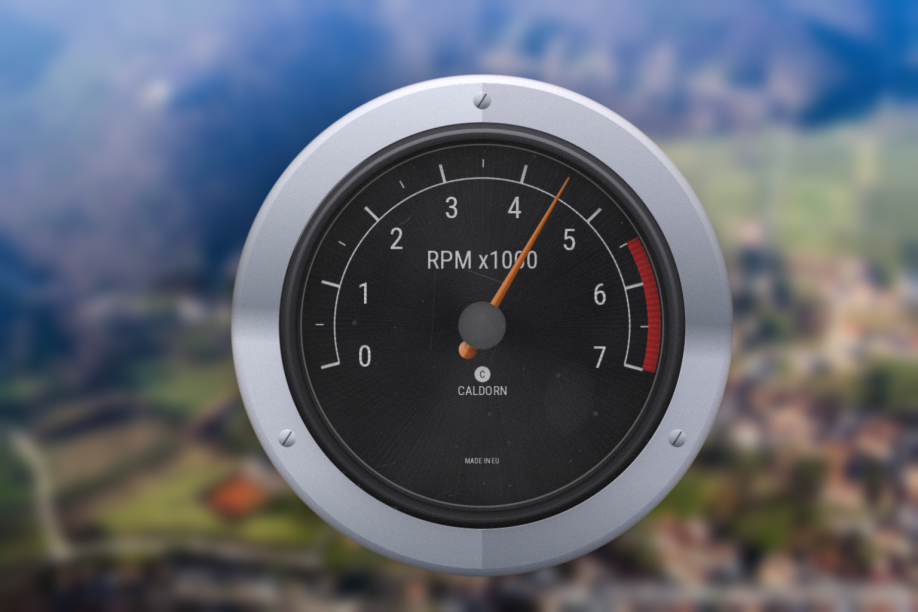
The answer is 4500 rpm
